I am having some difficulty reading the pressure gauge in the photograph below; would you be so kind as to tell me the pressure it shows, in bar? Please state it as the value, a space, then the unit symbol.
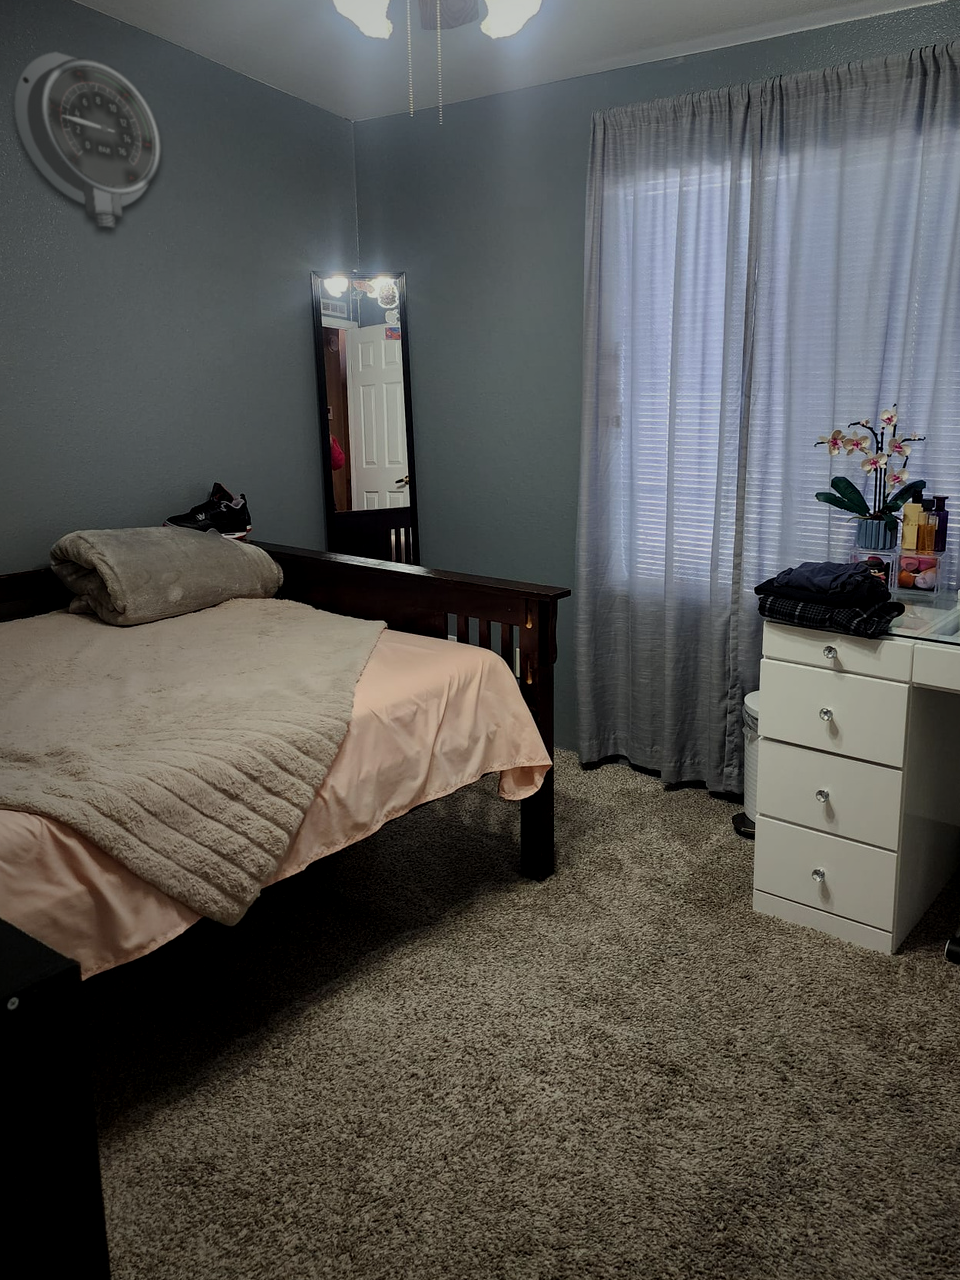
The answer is 3 bar
